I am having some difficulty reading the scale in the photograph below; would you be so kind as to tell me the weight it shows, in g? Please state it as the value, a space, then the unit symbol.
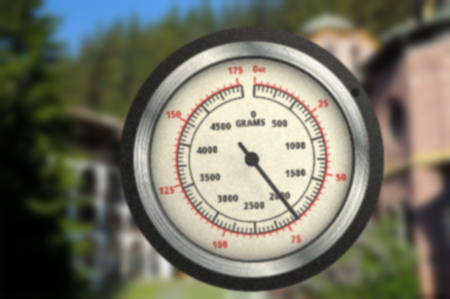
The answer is 2000 g
